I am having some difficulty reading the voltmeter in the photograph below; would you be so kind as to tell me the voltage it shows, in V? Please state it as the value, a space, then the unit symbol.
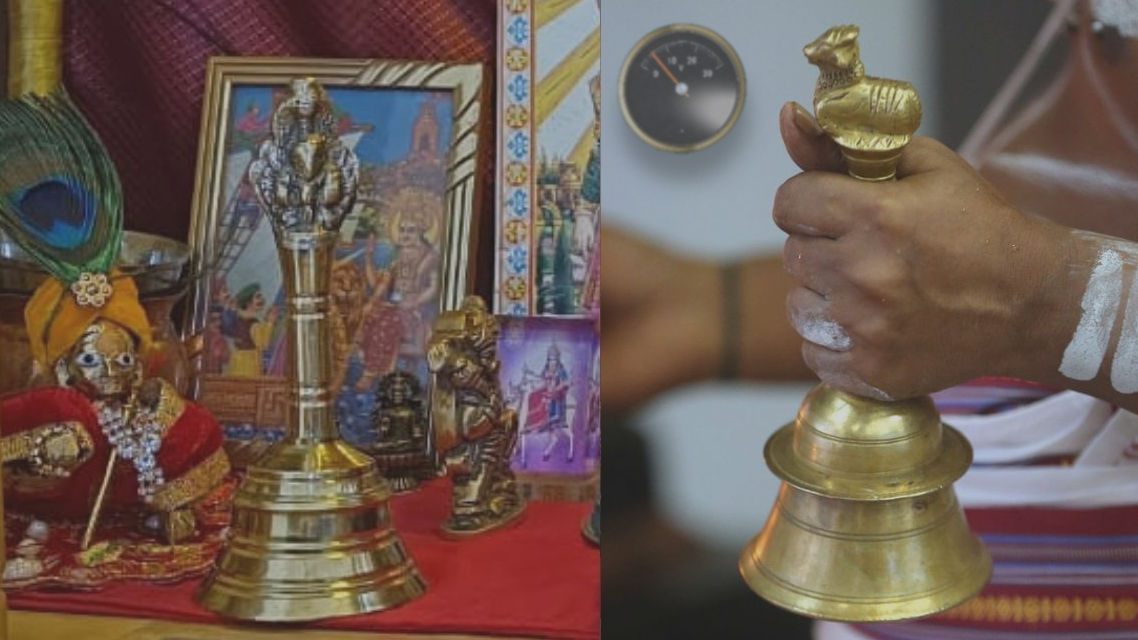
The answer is 5 V
